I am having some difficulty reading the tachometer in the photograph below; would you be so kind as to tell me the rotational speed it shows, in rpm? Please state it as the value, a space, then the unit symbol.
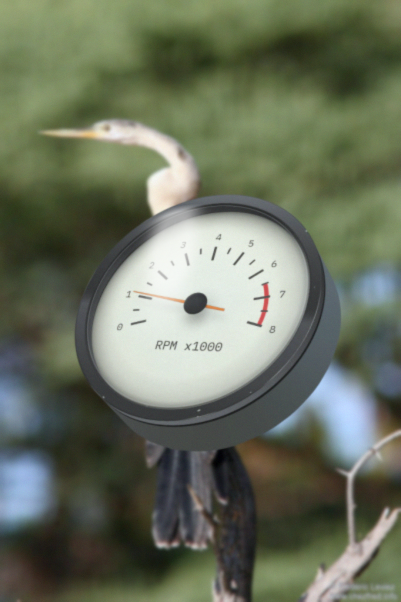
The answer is 1000 rpm
